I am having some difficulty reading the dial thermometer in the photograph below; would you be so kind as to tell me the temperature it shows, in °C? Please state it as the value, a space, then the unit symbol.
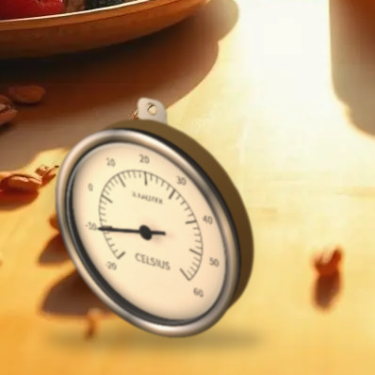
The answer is -10 °C
